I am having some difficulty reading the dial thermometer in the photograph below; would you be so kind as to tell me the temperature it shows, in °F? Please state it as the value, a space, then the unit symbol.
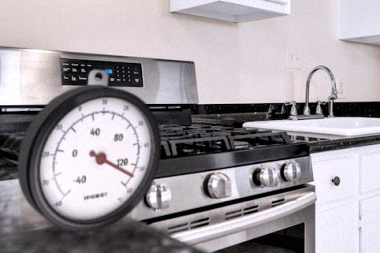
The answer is 130 °F
